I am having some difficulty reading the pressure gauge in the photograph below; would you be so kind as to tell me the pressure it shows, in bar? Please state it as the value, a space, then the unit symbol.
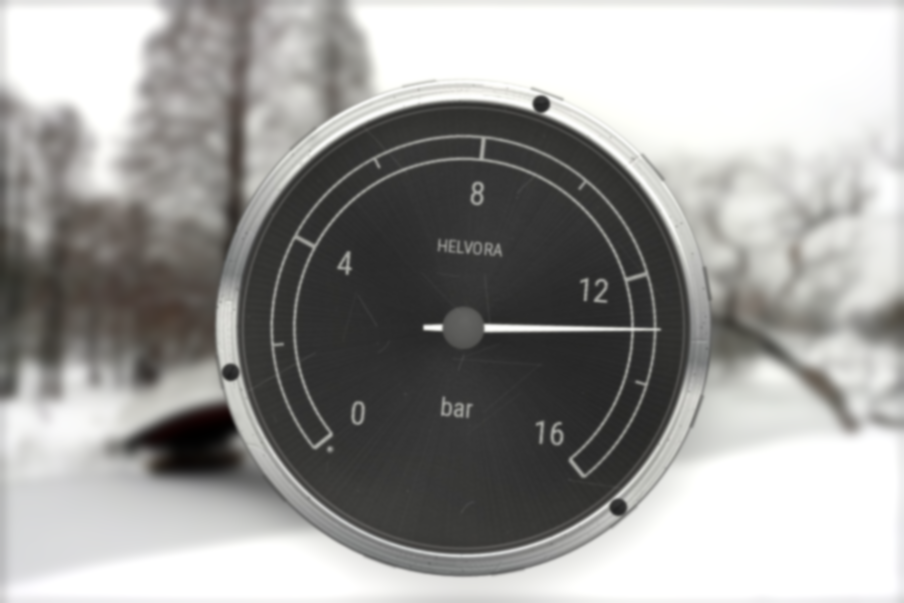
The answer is 13 bar
